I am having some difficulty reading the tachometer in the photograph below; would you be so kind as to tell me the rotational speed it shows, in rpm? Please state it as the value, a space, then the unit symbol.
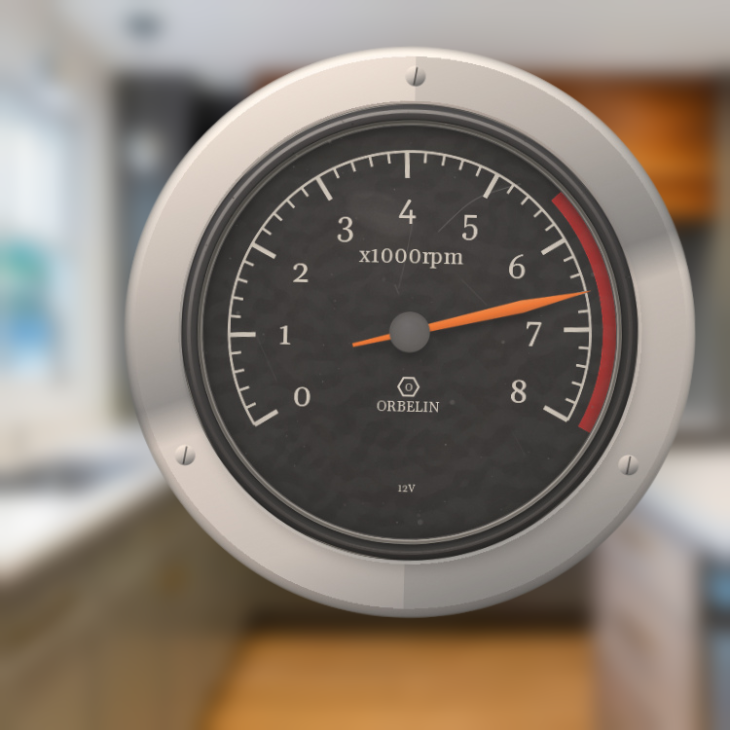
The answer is 6600 rpm
